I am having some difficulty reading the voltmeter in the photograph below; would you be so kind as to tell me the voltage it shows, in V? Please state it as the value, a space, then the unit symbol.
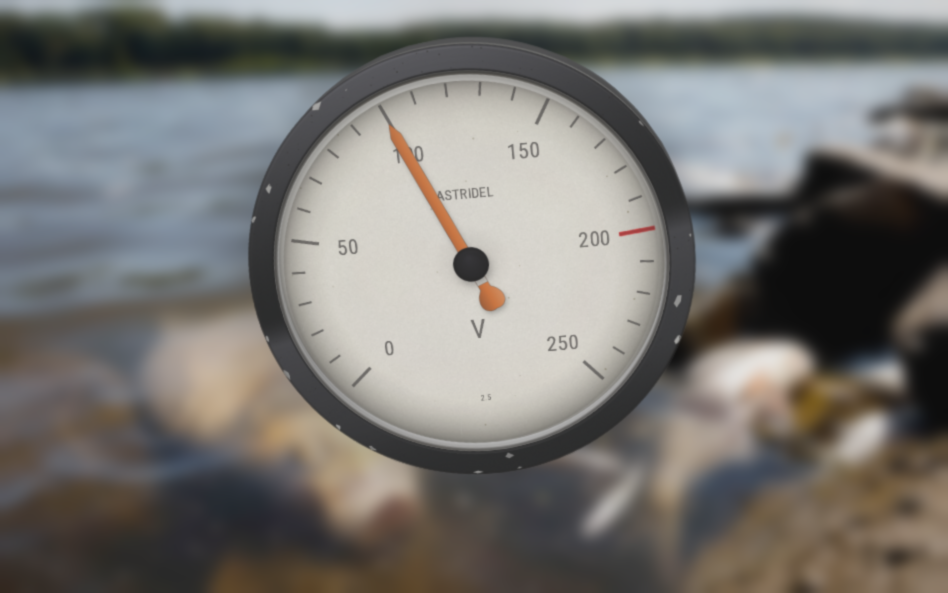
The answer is 100 V
